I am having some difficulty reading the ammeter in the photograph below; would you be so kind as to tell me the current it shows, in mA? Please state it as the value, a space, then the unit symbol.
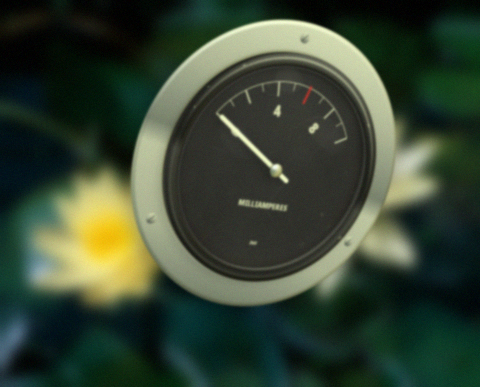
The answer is 0 mA
